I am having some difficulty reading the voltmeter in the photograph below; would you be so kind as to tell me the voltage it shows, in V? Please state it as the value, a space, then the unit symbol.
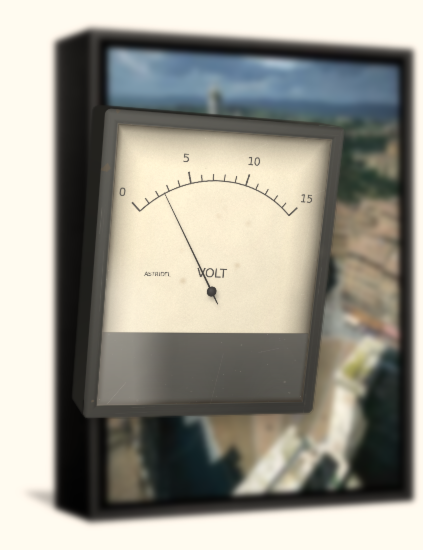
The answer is 2.5 V
